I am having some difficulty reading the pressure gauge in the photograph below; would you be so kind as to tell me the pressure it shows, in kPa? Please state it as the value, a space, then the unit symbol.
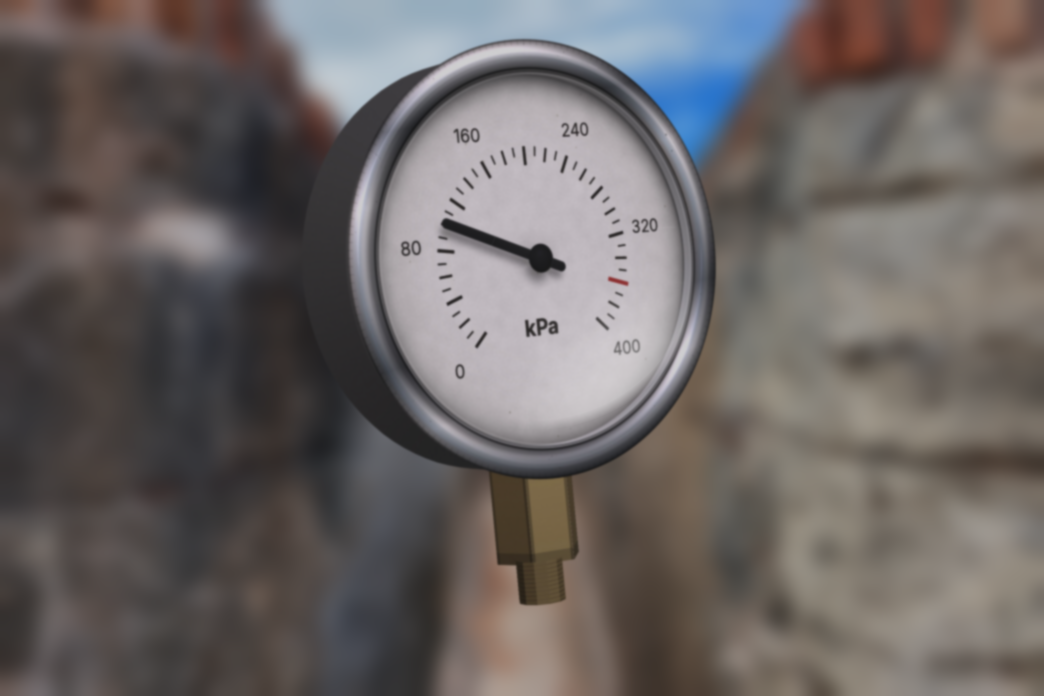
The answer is 100 kPa
